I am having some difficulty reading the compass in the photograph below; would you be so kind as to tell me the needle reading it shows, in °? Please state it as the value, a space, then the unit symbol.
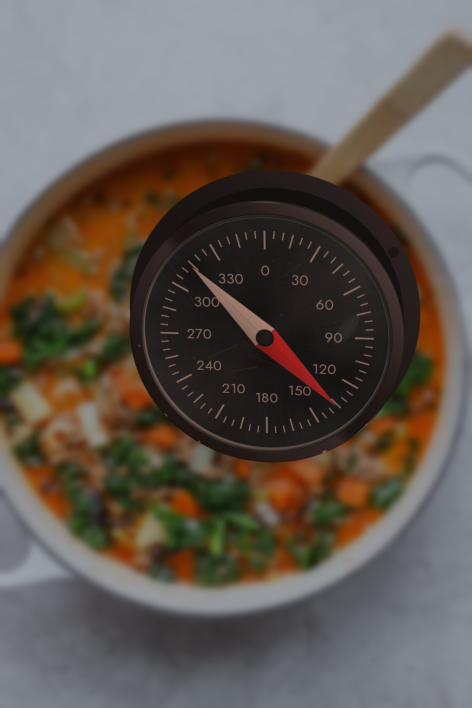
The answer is 135 °
